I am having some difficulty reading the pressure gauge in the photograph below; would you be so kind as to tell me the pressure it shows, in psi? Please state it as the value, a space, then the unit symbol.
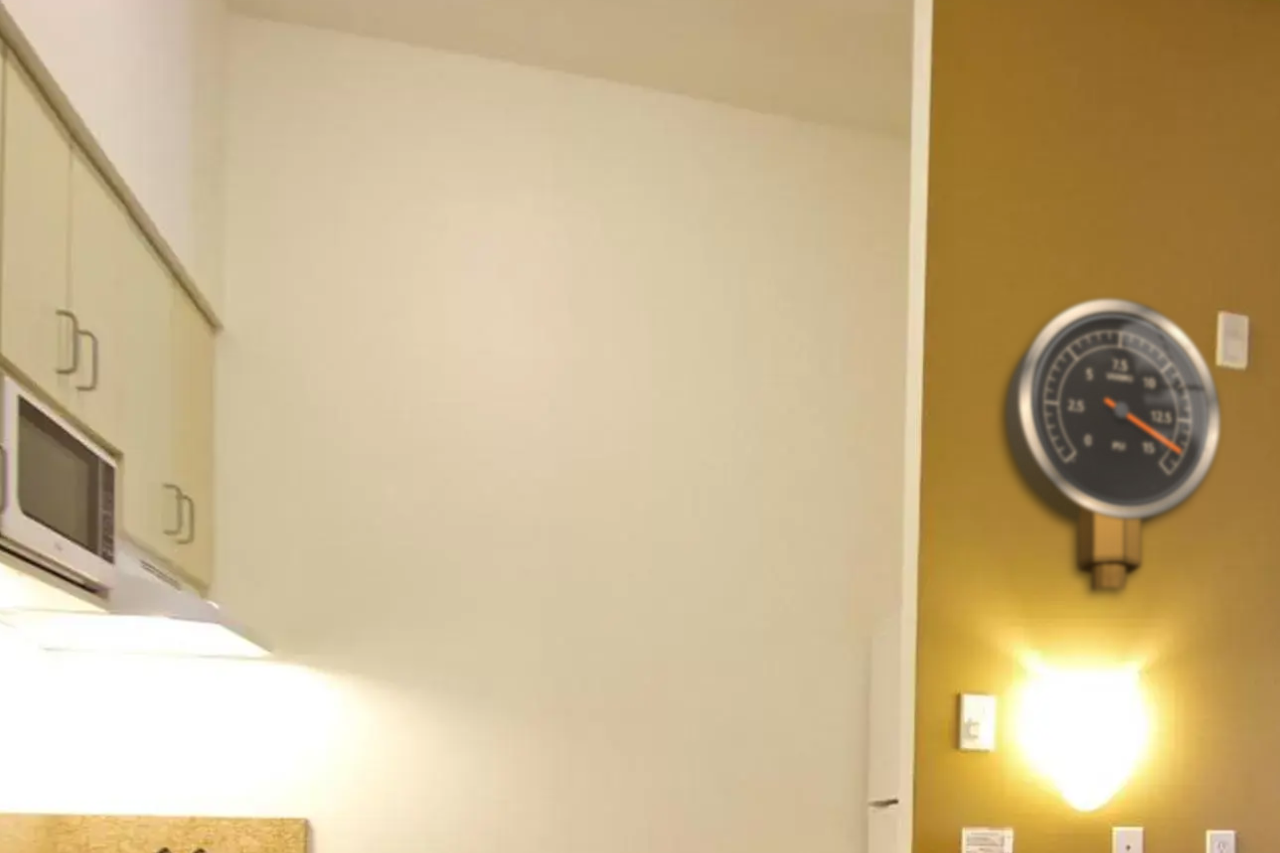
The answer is 14 psi
